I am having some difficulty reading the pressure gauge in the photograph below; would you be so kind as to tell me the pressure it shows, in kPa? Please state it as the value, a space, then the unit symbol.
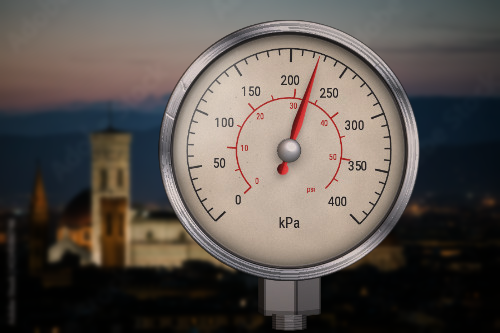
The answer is 225 kPa
